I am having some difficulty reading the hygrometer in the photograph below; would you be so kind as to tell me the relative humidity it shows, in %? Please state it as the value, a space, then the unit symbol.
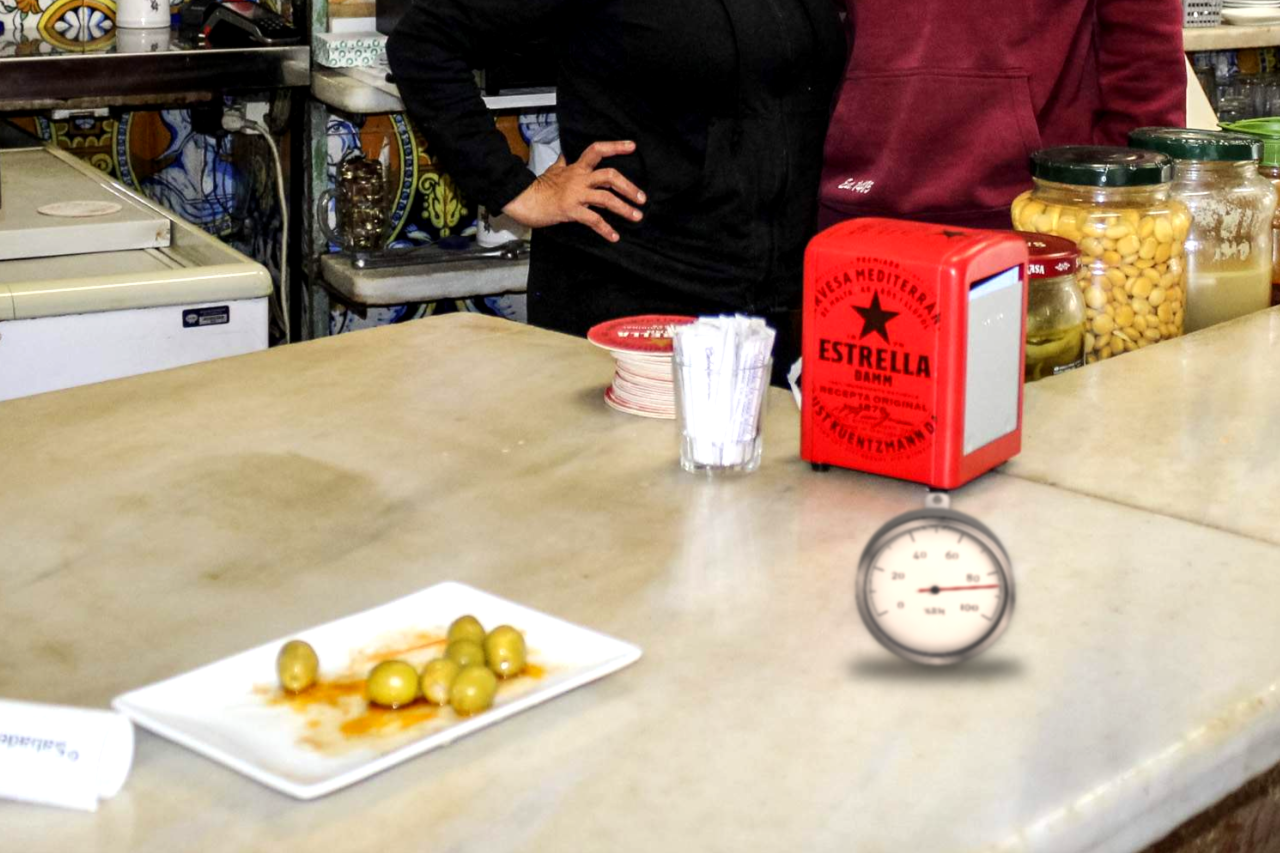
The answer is 85 %
